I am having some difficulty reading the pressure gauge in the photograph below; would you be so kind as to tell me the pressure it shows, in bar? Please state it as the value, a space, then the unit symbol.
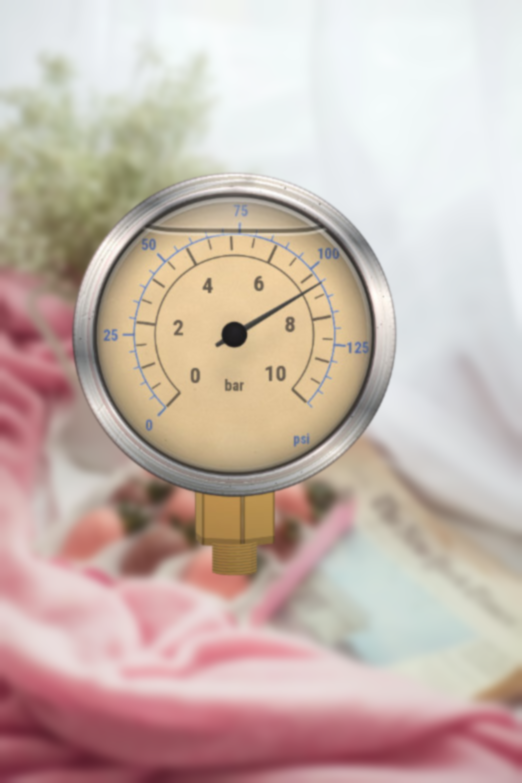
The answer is 7.25 bar
